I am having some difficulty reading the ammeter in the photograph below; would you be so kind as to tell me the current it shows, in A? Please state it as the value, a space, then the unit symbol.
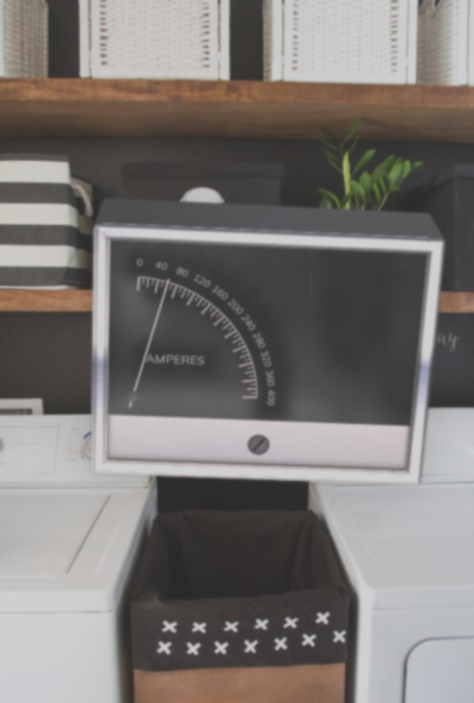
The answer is 60 A
